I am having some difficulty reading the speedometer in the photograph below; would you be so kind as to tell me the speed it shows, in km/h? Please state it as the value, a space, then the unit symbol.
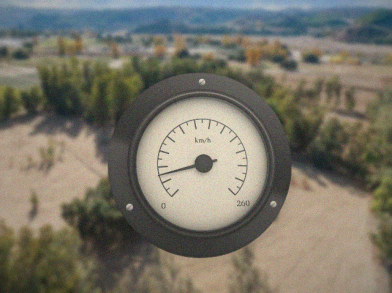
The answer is 30 km/h
